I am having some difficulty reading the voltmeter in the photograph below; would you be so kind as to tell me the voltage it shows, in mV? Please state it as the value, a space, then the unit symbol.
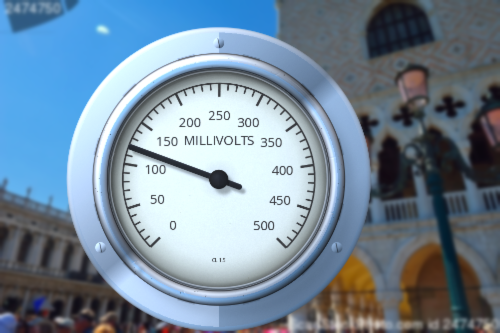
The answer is 120 mV
